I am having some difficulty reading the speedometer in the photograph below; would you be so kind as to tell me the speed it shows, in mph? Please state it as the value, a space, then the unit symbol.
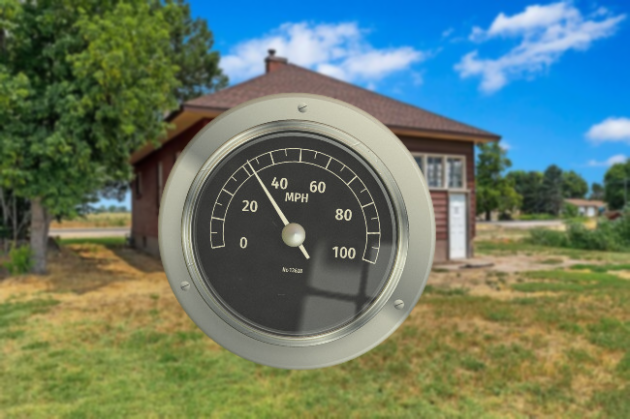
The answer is 32.5 mph
